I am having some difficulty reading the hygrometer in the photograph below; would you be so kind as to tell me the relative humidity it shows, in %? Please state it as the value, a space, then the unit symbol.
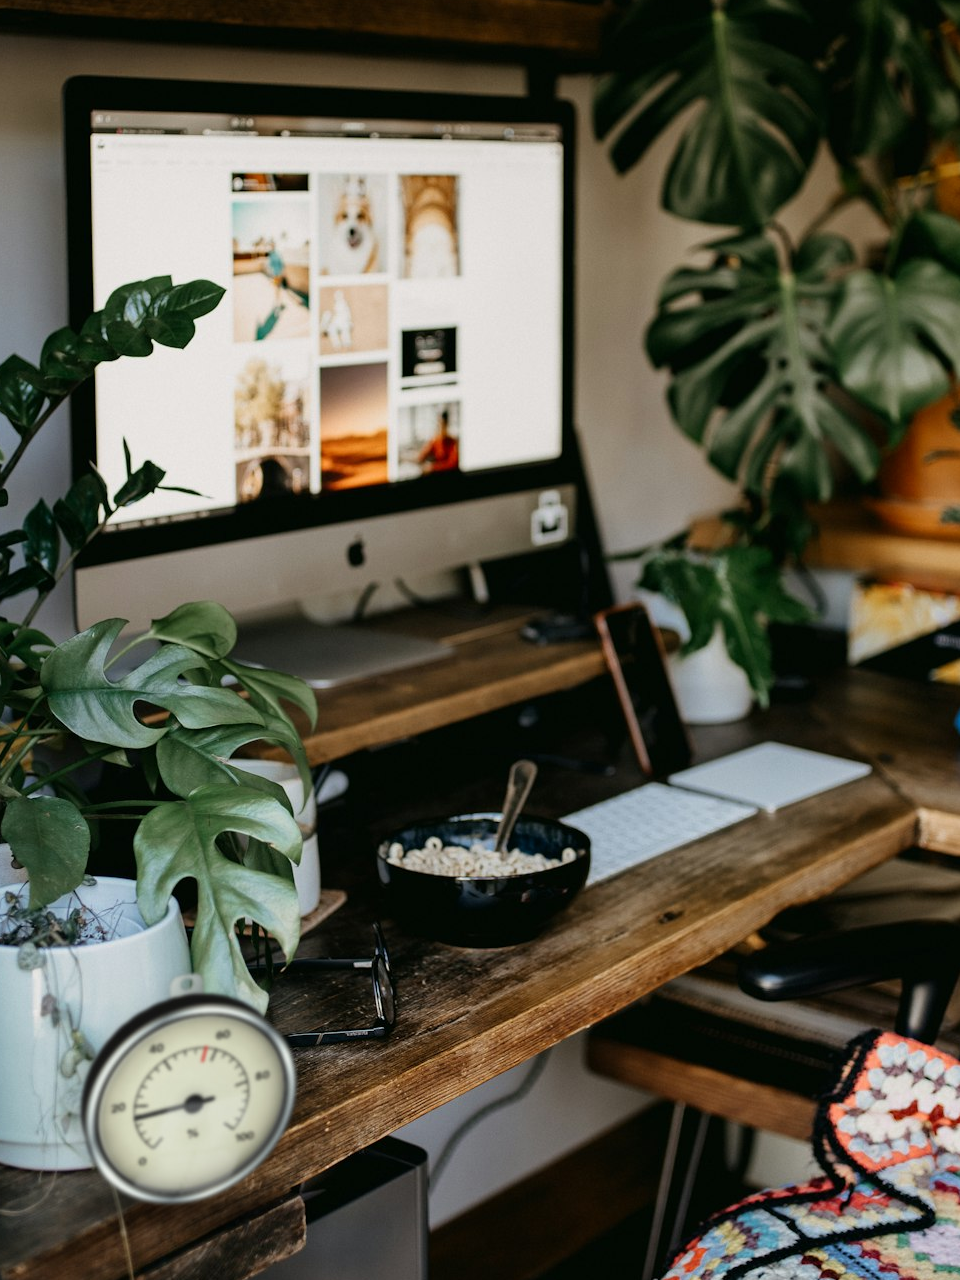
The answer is 16 %
